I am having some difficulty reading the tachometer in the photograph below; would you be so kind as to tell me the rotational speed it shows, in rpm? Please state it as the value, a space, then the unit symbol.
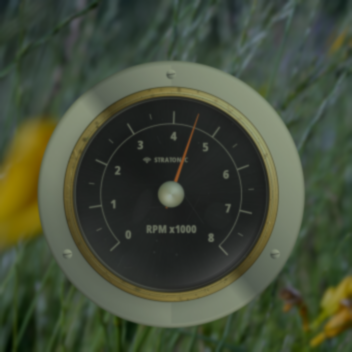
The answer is 4500 rpm
